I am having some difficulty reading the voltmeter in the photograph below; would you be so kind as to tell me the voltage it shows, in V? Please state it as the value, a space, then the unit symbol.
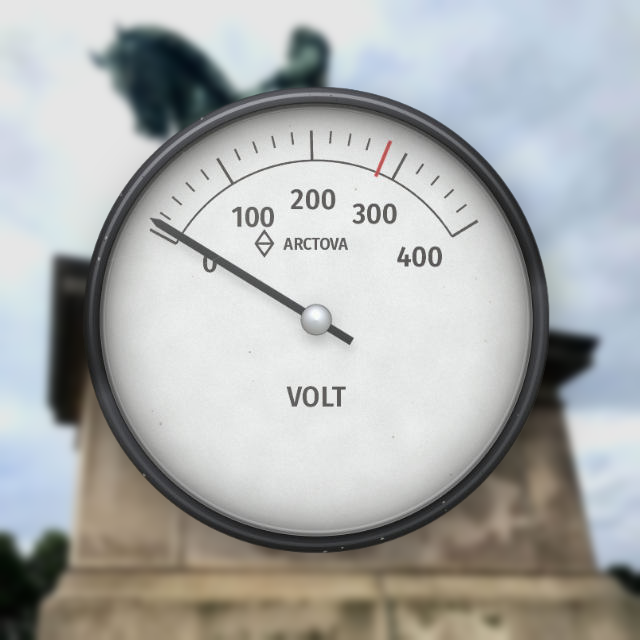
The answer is 10 V
